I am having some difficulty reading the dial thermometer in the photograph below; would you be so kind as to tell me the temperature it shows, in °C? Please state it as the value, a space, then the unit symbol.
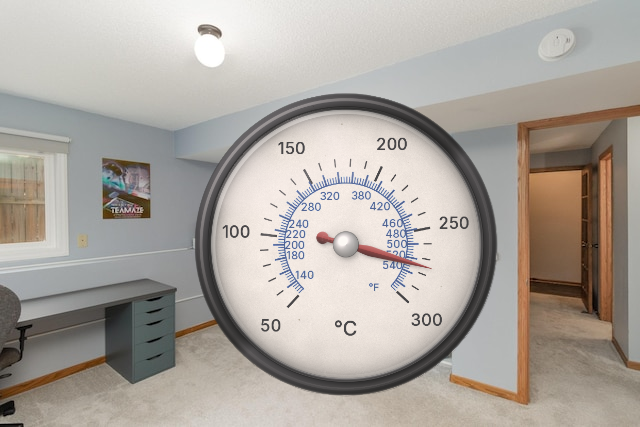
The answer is 275 °C
